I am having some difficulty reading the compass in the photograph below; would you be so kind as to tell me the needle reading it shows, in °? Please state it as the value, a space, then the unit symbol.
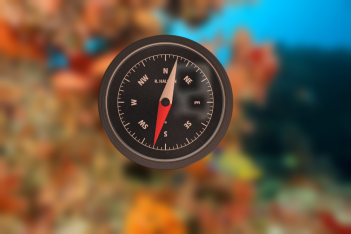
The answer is 195 °
